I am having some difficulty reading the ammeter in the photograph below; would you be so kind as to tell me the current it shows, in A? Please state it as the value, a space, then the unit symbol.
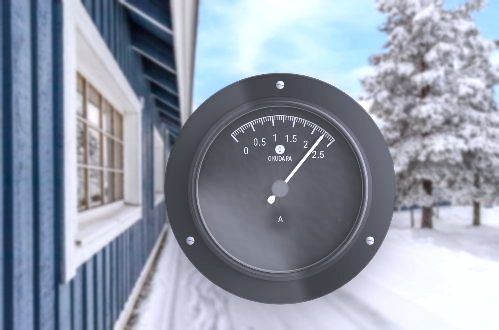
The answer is 2.25 A
